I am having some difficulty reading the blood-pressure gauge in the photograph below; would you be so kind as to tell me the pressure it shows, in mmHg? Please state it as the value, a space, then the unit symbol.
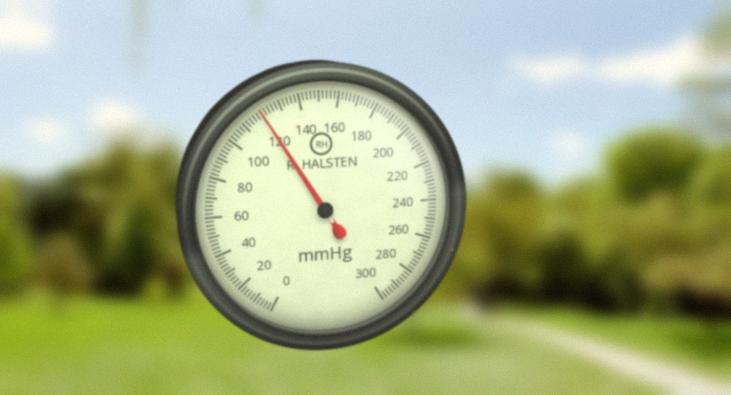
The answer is 120 mmHg
